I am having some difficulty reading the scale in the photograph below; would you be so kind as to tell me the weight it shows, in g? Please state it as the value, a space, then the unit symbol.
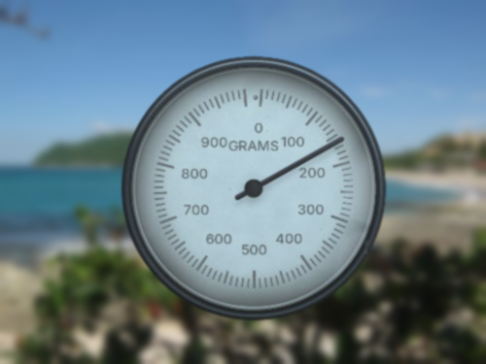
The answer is 160 g
